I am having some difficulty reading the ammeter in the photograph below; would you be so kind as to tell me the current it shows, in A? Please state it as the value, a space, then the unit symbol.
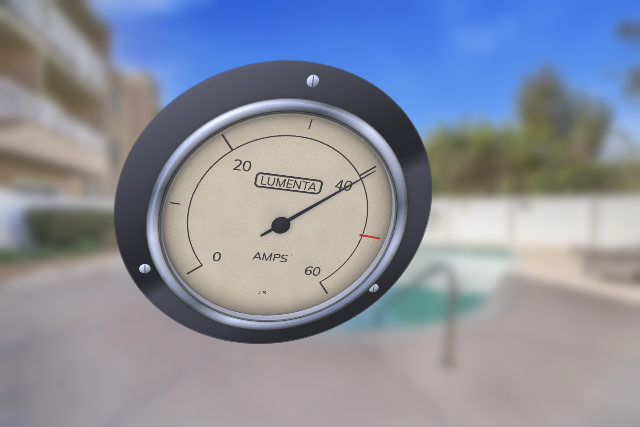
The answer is 40 A
